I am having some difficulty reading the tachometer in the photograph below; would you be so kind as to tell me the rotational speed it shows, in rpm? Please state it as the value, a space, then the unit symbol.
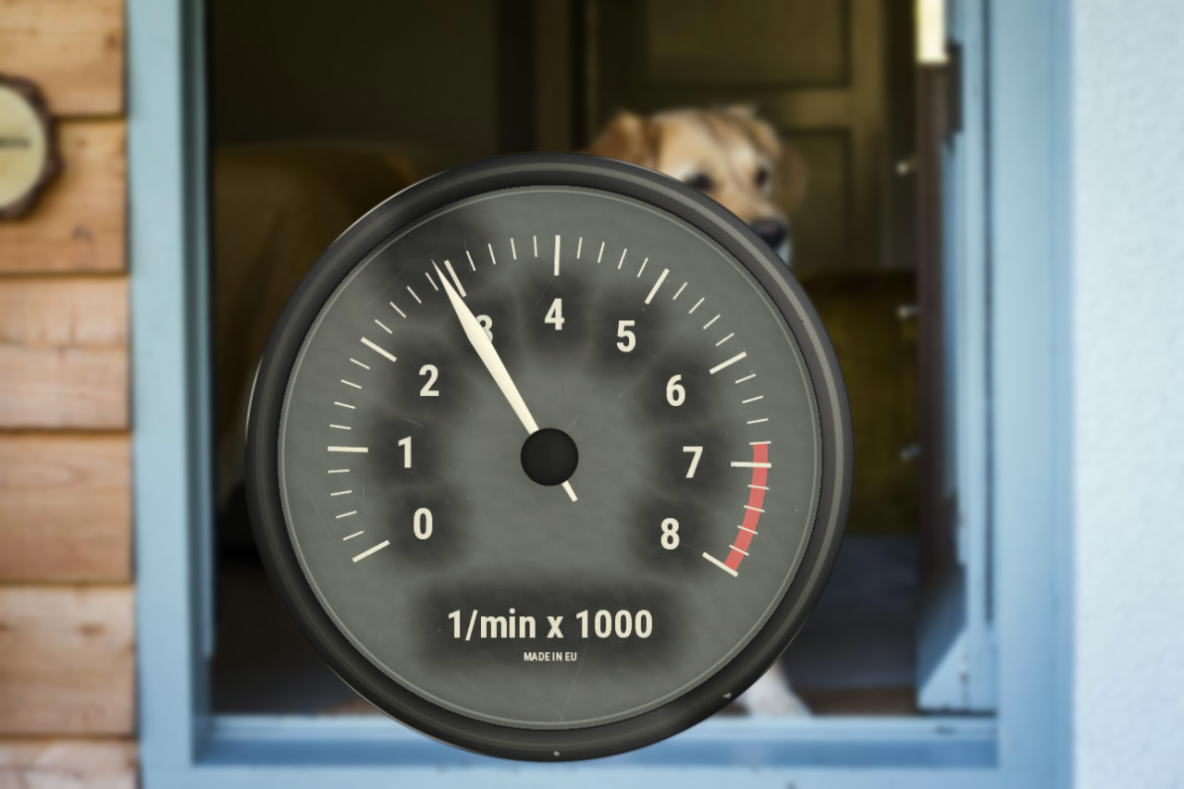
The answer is 2900 rpm
